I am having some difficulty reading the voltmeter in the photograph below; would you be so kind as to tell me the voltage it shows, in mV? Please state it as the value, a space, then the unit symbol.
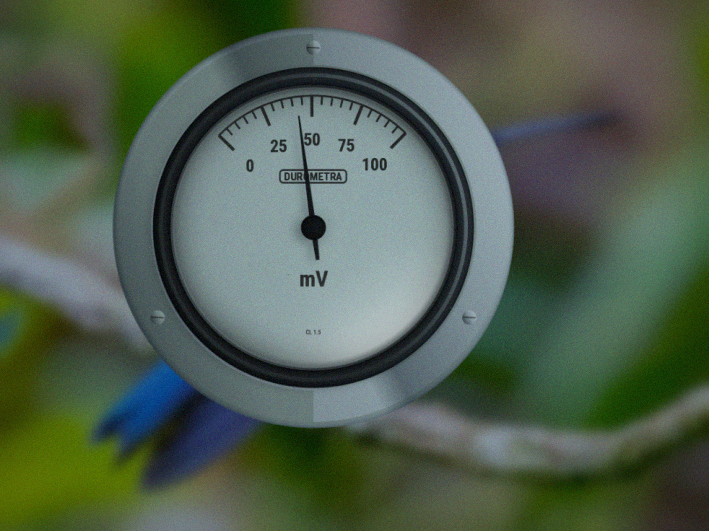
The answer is 42.5 mV
